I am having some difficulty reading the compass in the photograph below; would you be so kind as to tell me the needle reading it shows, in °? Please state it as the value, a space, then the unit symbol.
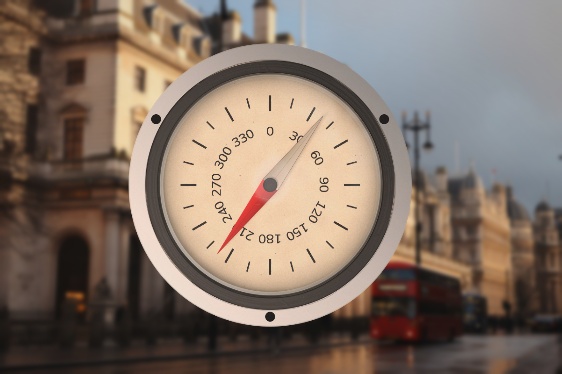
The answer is 217.5 °
